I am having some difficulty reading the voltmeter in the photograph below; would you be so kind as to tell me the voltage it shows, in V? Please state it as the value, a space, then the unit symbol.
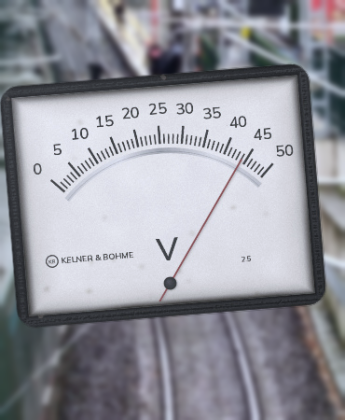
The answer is 44 V
